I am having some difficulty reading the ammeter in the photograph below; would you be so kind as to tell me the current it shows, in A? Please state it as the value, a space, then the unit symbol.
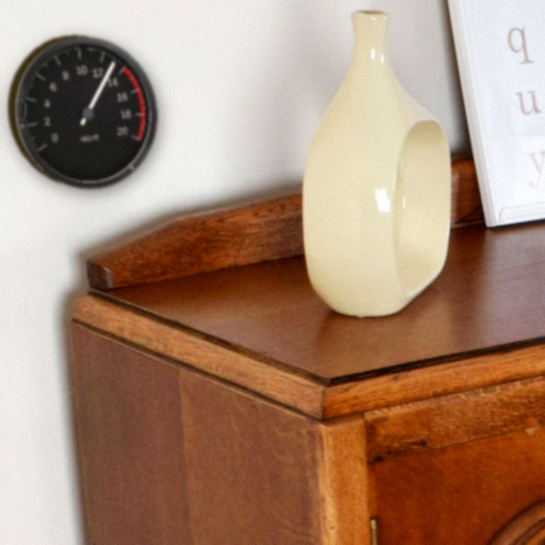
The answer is 13 A
